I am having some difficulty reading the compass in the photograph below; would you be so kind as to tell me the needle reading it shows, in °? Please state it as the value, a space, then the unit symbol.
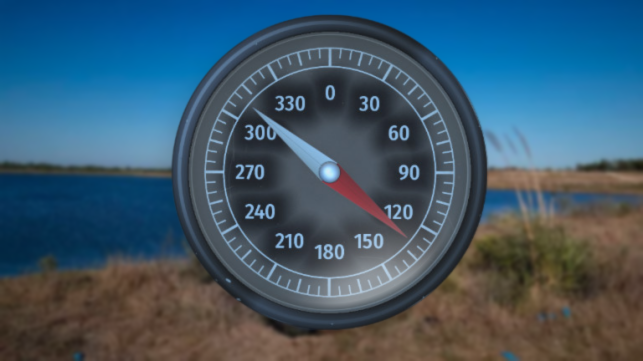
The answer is 130 °
